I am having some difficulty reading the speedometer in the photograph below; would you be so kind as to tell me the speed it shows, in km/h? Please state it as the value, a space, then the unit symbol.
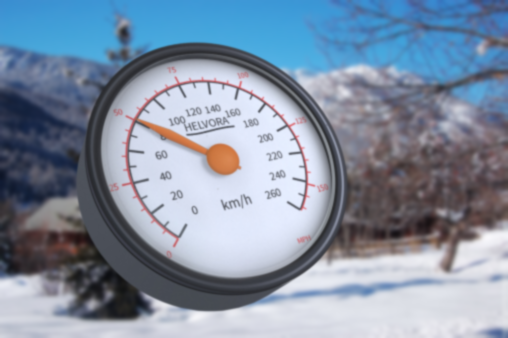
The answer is 80 km/h
